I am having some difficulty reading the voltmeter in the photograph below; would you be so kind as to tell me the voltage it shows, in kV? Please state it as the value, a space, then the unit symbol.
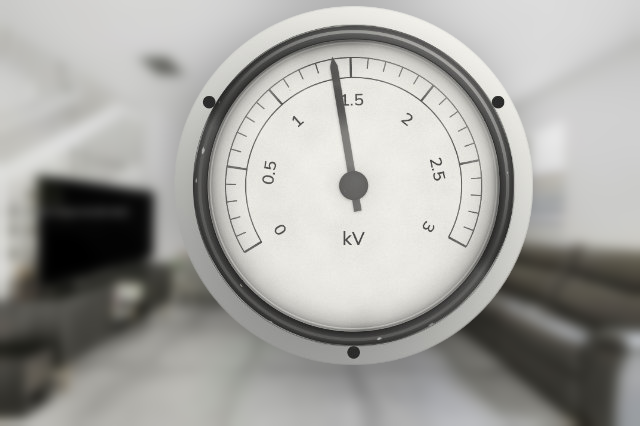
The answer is 1.4 kV
